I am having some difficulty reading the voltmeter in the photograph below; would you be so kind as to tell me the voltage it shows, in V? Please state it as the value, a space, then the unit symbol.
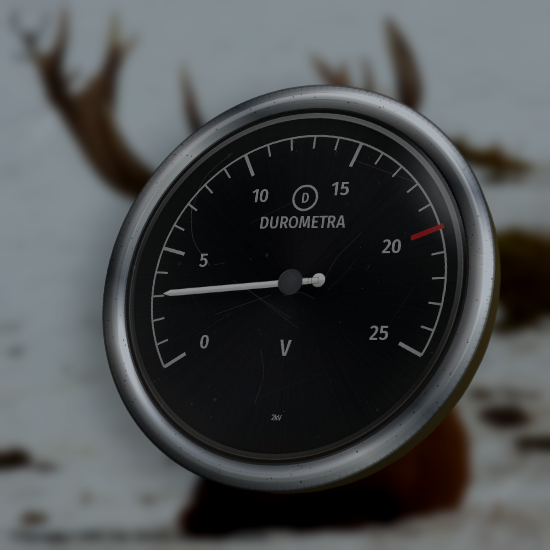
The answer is 3 V
